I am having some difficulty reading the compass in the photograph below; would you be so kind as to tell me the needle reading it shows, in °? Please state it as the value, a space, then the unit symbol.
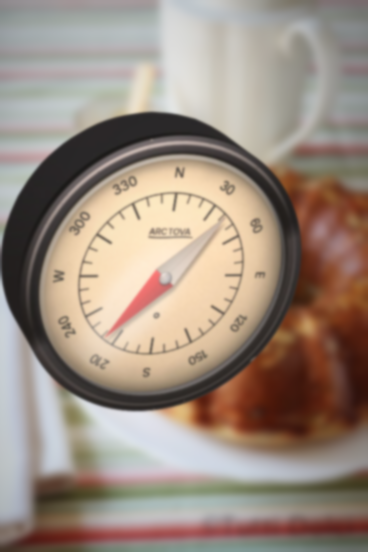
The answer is 220 °
